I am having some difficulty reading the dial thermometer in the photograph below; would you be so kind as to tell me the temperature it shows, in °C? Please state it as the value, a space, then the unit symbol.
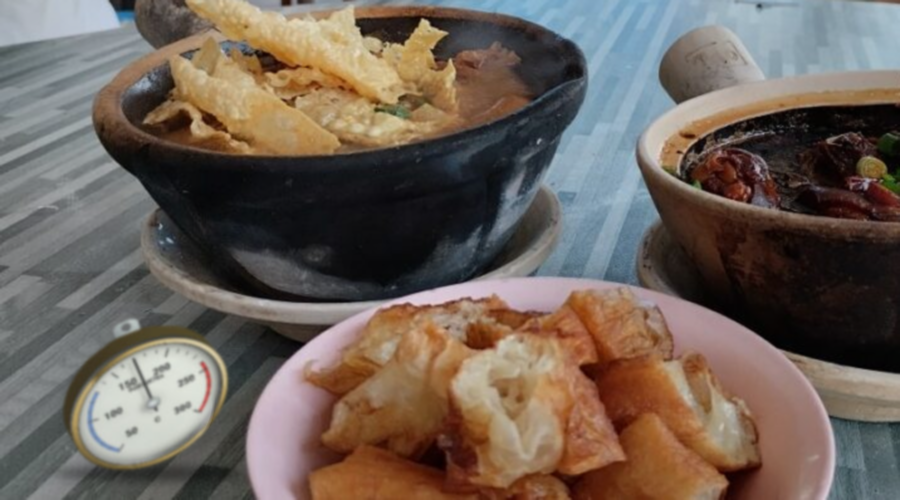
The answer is 170 °C
